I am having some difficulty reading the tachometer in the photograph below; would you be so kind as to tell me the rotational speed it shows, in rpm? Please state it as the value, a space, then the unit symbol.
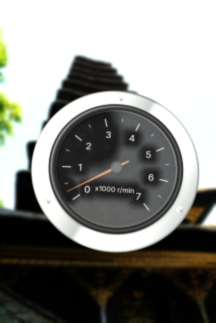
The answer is 250 rpm
